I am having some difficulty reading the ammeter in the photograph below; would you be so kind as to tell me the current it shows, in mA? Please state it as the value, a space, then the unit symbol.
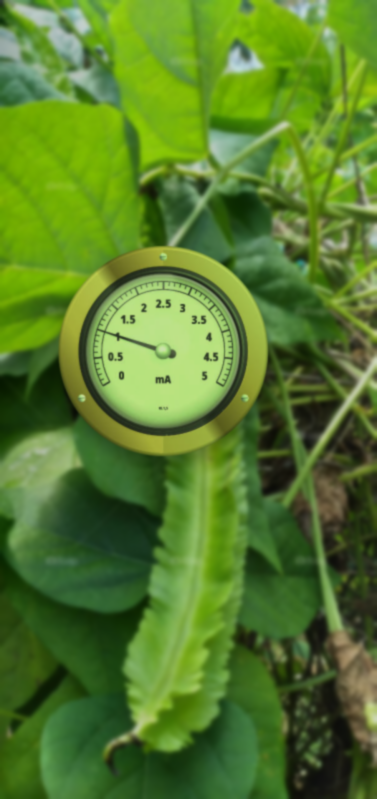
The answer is 1 mA
